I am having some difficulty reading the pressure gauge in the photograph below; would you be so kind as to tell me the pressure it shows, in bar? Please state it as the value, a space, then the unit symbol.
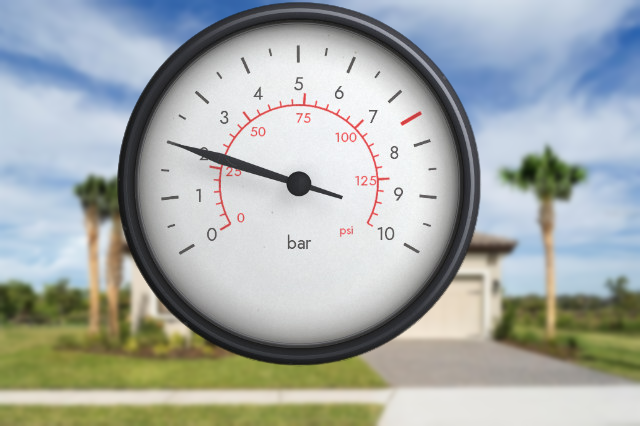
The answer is 2 bar
